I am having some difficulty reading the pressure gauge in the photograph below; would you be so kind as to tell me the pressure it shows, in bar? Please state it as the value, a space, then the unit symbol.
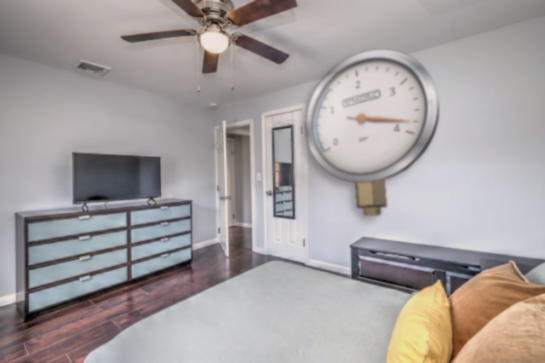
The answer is 3.8 bar
